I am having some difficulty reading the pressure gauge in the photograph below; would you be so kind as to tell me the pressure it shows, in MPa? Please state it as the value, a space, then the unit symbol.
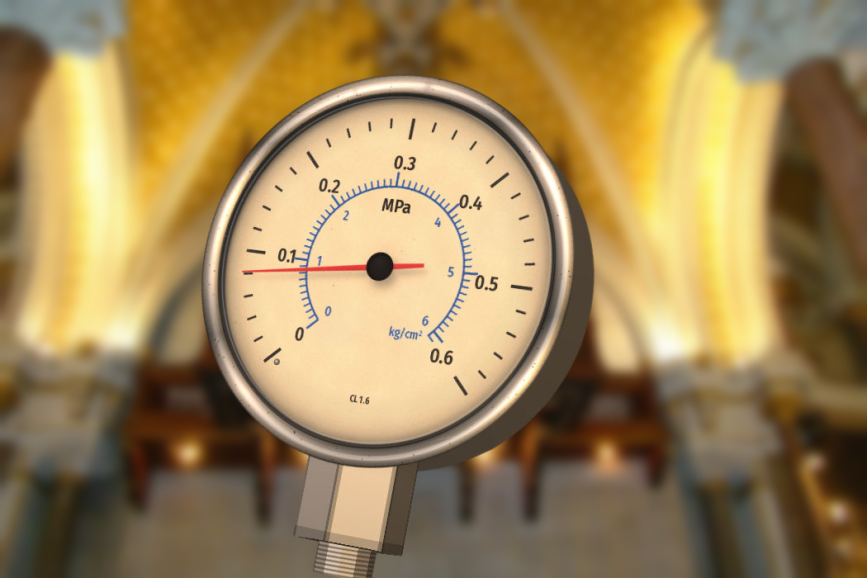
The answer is 0.08 MPa
